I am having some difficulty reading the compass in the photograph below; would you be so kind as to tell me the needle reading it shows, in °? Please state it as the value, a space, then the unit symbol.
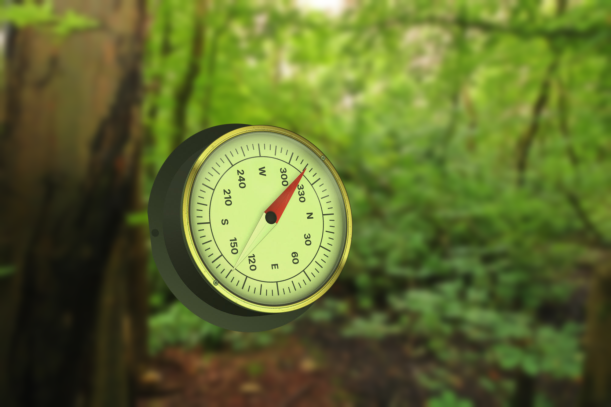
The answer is 315 °
